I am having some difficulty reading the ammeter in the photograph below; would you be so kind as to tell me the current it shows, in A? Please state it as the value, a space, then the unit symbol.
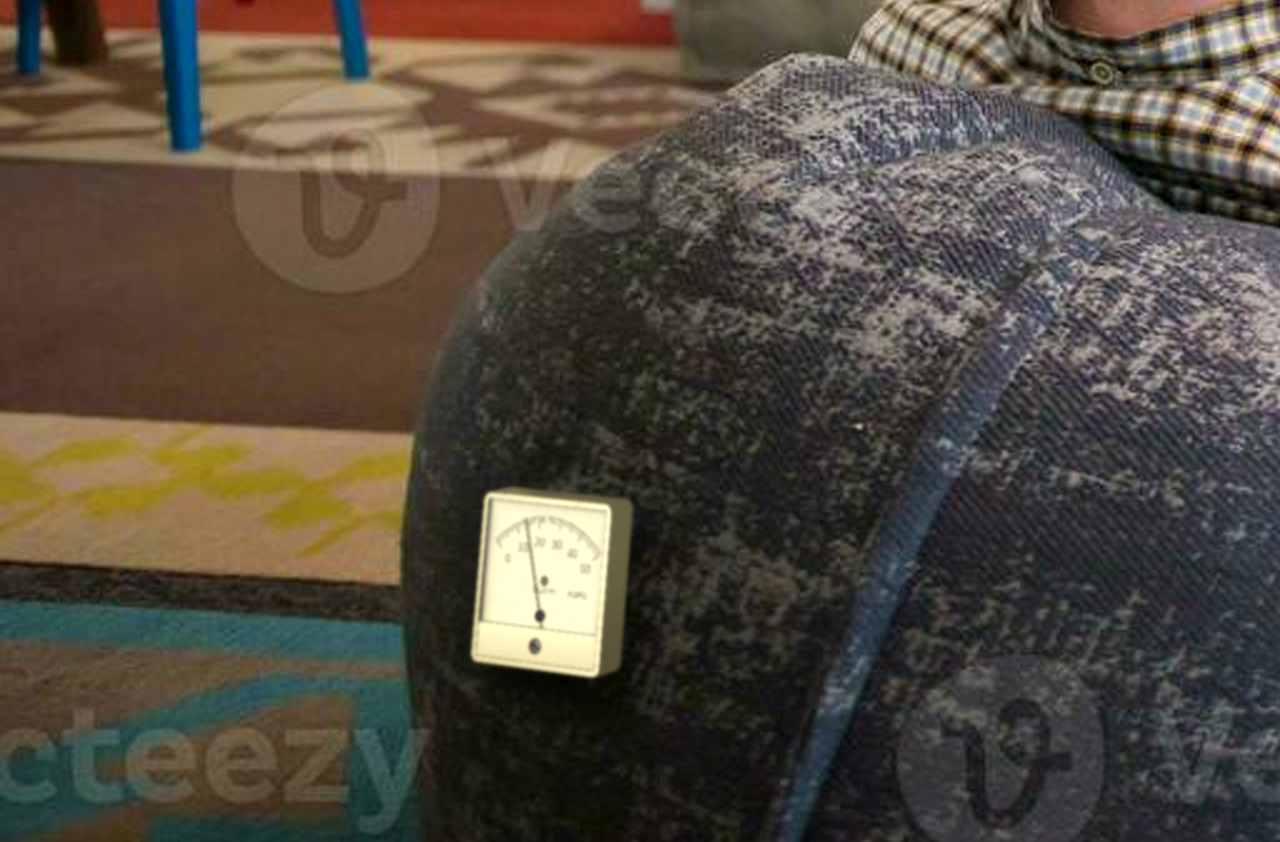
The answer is 15 A
